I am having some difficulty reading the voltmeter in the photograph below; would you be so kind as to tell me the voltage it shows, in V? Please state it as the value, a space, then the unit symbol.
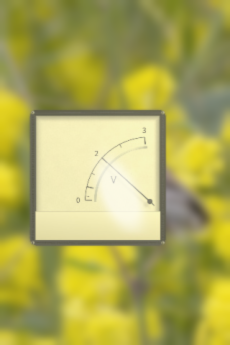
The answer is 2 V
